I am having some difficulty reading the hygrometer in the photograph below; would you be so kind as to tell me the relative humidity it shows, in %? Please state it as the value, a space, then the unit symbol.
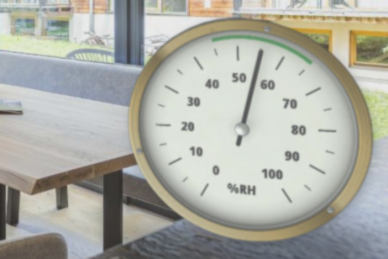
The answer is 55 %
